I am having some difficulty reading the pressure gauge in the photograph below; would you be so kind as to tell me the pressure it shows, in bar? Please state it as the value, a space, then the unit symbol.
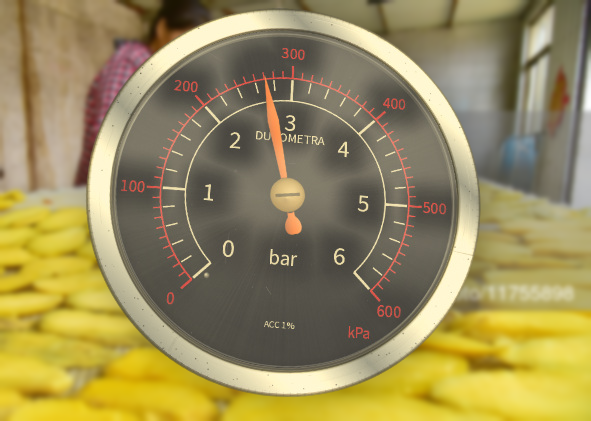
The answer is 2.7 bar
